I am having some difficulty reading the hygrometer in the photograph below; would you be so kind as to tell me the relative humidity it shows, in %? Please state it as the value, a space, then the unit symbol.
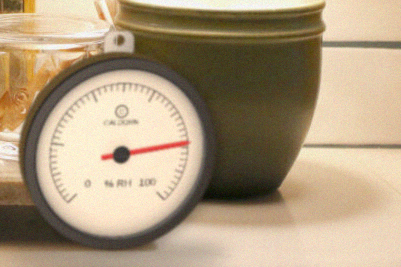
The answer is 80 %
